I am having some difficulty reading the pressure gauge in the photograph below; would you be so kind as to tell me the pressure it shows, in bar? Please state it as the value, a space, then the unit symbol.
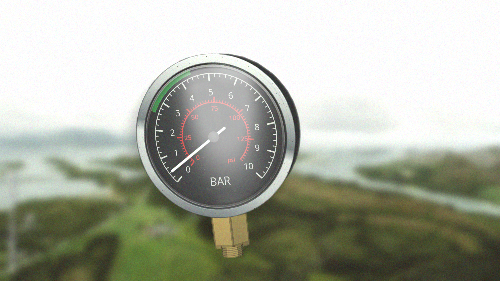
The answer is 0.4 bar
